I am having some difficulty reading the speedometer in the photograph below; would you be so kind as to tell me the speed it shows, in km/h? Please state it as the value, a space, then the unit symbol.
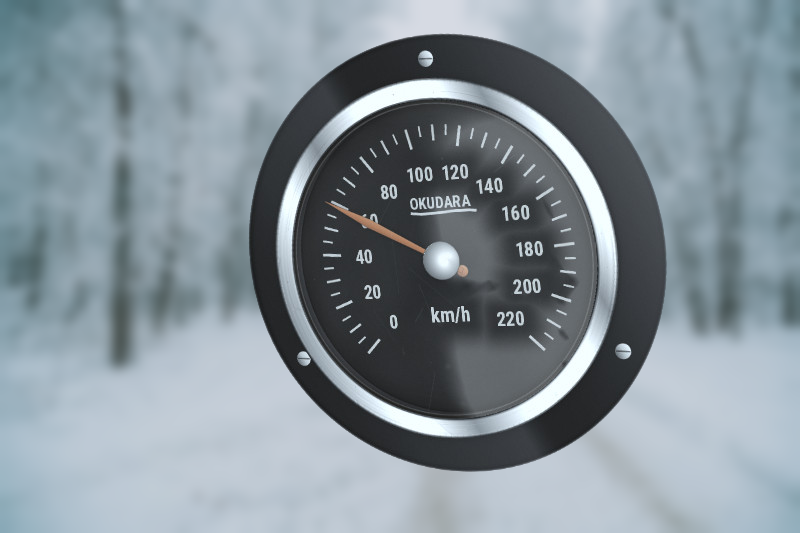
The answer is 60 km/h
